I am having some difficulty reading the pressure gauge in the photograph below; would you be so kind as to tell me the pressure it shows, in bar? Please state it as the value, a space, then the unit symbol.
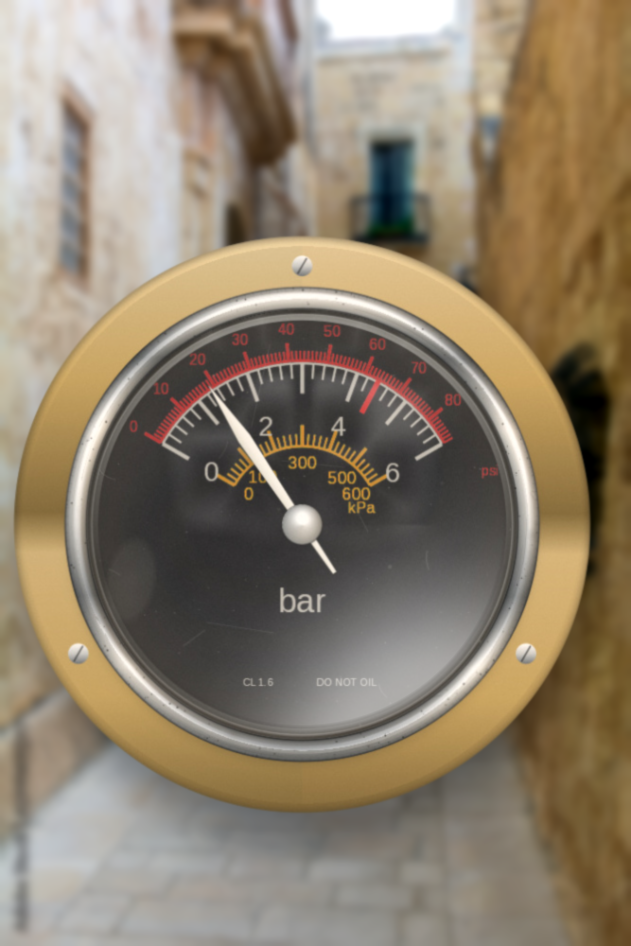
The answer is 1.3 bar
